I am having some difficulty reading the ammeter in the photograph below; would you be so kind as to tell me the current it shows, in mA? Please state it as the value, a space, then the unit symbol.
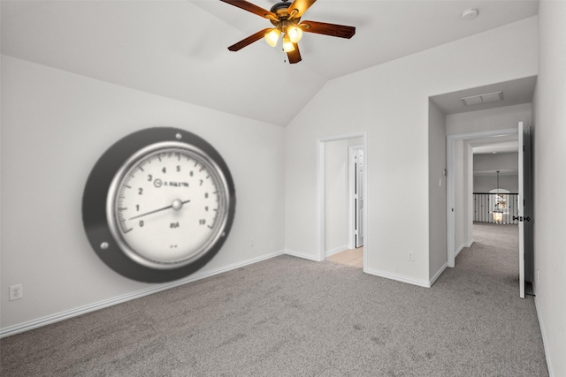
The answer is 0.5 mA
